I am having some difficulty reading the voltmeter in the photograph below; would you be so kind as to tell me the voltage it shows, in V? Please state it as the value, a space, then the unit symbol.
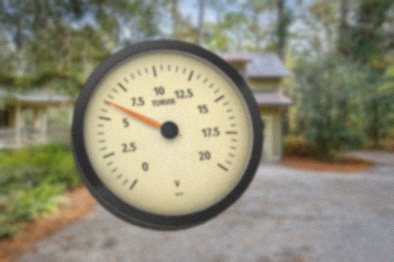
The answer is 6 V
